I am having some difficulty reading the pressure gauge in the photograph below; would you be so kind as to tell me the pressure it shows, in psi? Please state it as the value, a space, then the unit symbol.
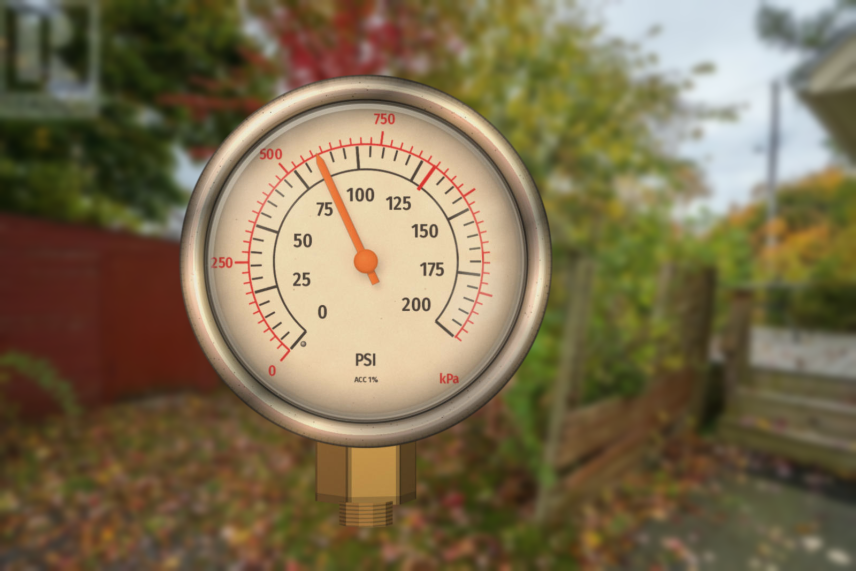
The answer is 85 psi
